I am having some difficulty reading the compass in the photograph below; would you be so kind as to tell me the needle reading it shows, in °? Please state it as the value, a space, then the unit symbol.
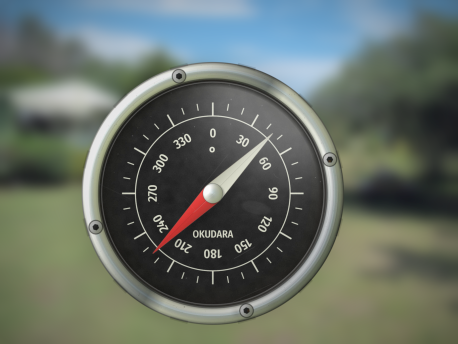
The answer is 225 °
